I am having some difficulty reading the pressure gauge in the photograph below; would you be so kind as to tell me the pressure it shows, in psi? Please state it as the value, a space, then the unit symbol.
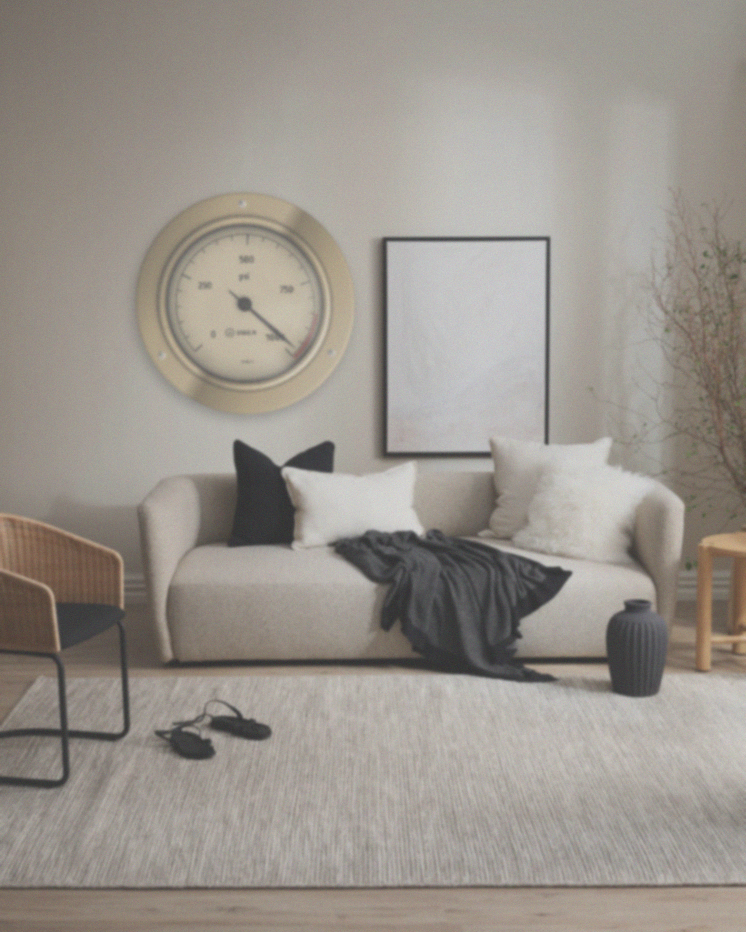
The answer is 975 psi
